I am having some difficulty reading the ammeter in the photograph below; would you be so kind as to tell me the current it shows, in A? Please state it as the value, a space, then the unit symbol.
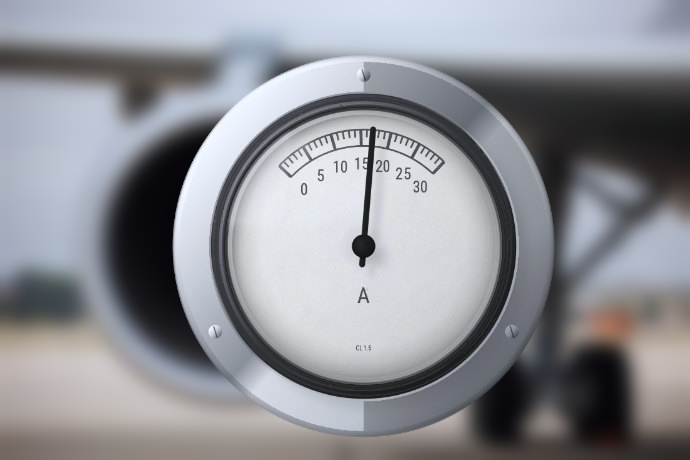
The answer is 17 A
